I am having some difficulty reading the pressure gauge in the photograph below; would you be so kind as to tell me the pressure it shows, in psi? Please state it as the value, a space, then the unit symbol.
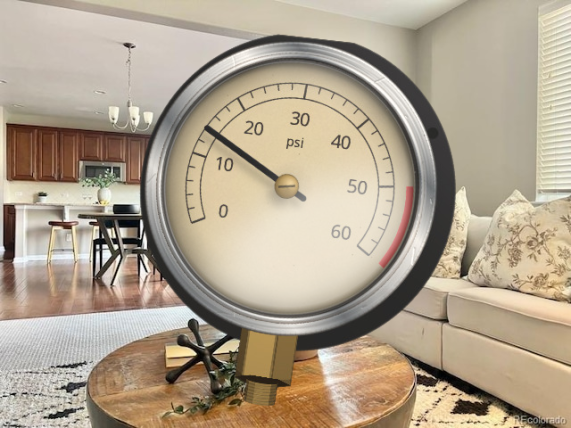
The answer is 14 psi
